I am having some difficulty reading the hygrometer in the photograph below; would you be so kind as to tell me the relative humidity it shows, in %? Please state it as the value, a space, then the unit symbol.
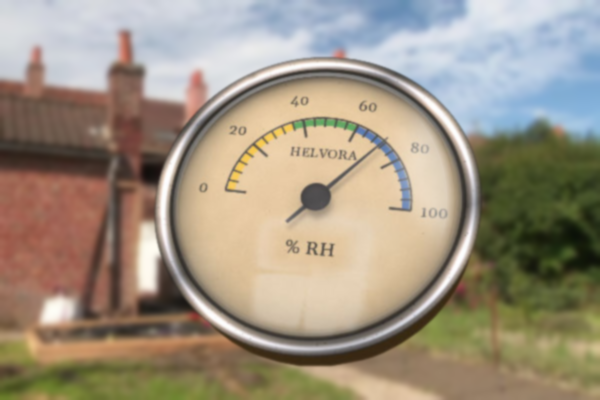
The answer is 72 %
